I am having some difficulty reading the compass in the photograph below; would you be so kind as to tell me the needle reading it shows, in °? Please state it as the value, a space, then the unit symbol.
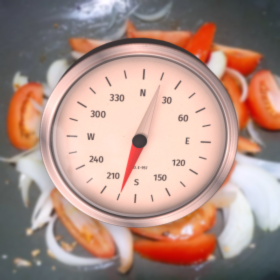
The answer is 195 °
